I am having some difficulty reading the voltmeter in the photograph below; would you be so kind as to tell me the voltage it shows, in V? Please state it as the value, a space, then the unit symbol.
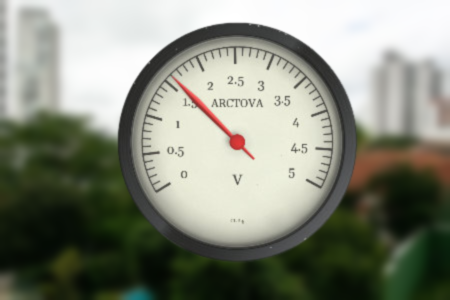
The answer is 1.6 V
